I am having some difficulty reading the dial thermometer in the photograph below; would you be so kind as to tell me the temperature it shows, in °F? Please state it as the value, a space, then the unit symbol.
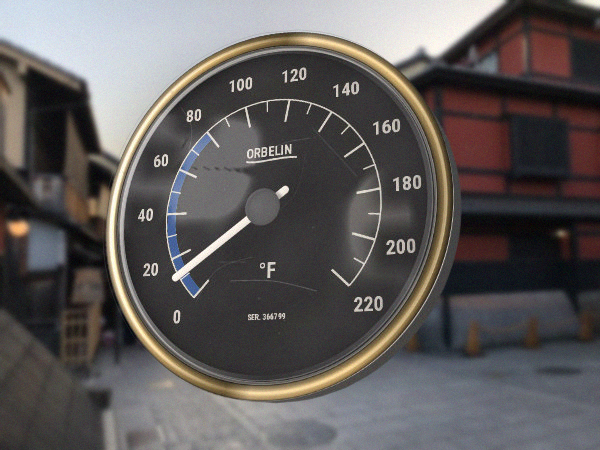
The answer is 10 °F
